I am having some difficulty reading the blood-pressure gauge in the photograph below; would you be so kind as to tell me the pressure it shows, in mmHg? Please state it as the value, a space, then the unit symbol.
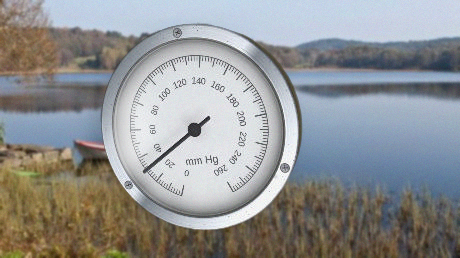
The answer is 30 mmHg
